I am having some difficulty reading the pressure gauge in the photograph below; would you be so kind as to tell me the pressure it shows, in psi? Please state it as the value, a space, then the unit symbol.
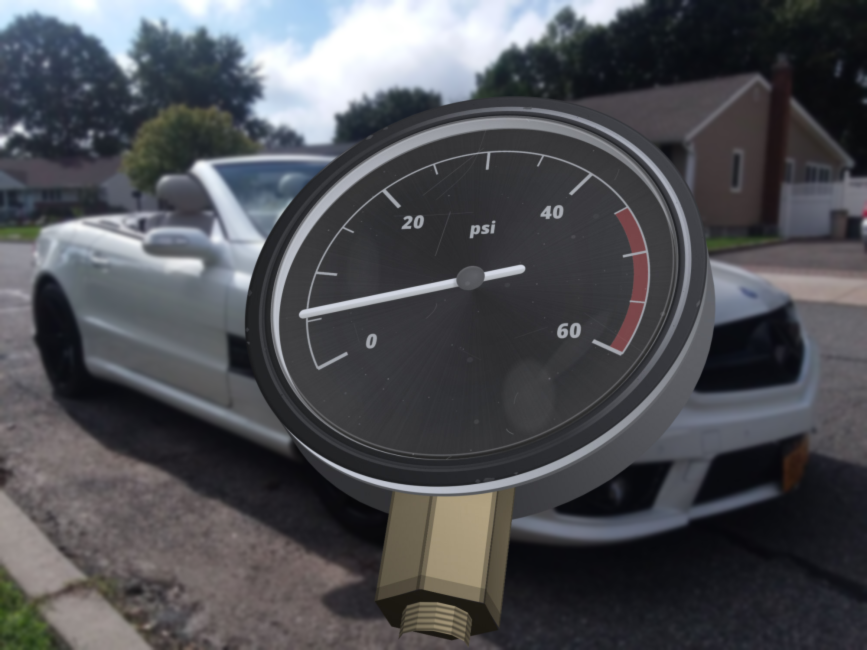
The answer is 5 psi
